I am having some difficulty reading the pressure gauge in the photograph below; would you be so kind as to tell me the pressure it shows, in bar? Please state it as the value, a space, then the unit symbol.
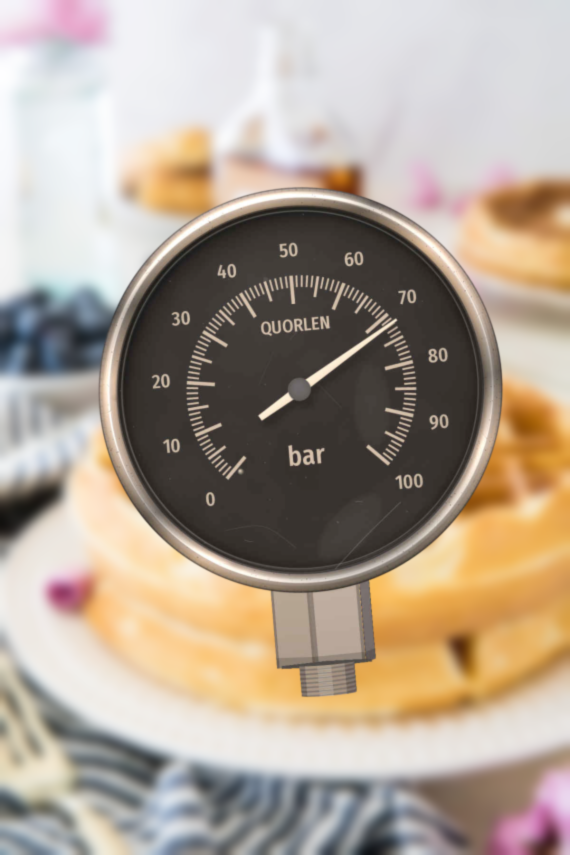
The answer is 72 bar
